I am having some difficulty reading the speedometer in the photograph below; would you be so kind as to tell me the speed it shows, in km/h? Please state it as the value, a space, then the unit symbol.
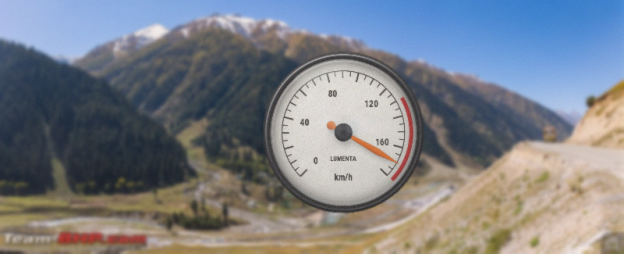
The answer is 170 km/h
